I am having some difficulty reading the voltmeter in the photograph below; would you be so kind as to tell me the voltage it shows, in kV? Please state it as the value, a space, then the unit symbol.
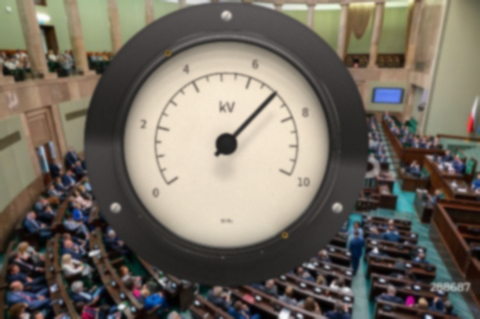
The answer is 7 kV
